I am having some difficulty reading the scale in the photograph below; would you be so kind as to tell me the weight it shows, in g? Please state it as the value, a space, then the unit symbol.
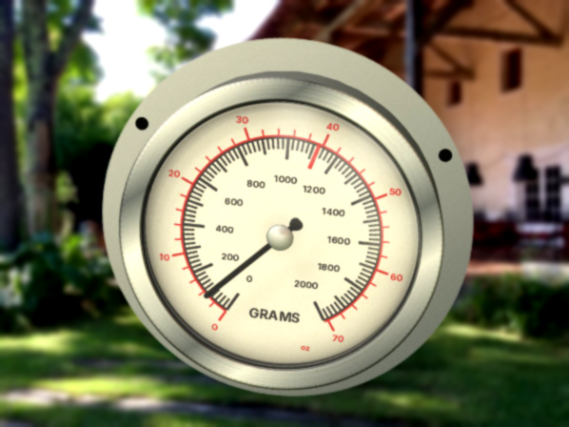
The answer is 100 g
